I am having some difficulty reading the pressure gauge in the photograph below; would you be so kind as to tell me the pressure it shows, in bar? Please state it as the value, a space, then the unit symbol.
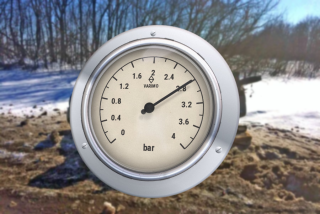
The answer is 2.8 bar
